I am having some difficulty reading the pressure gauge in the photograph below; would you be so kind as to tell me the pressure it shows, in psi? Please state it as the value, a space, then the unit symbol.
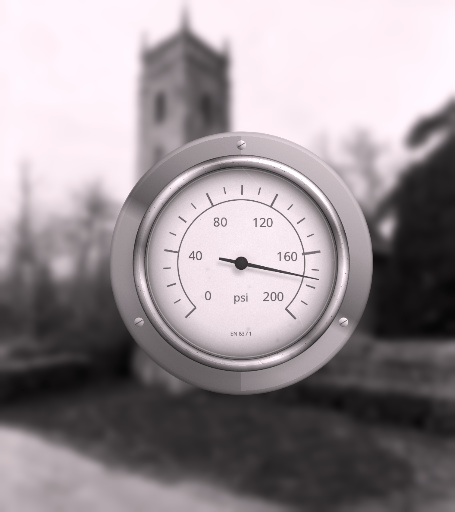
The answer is 175 psi
